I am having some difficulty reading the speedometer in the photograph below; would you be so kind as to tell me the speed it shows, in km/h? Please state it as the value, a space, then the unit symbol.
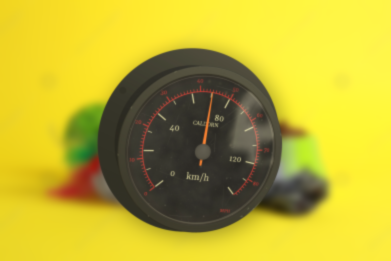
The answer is 70 km/h
